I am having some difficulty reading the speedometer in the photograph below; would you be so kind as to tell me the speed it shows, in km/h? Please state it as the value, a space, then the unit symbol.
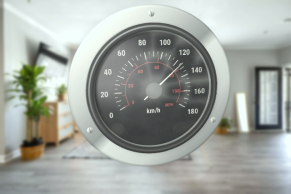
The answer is 125 km/h
